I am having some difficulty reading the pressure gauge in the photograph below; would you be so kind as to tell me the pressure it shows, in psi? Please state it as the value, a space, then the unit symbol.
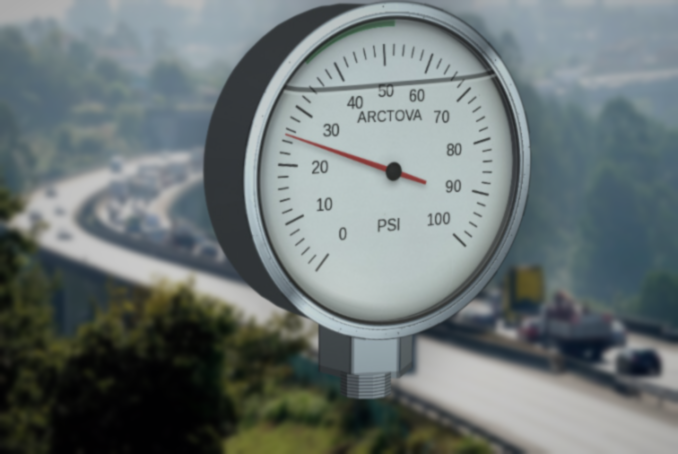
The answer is 25 psi
